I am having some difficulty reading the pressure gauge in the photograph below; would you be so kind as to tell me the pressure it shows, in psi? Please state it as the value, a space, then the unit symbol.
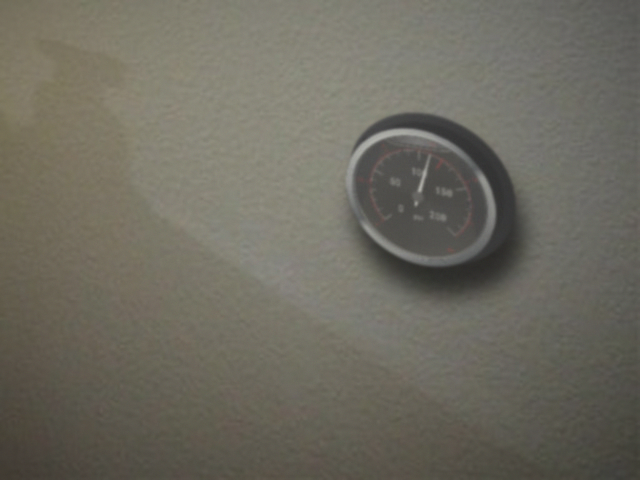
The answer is 110 psi
